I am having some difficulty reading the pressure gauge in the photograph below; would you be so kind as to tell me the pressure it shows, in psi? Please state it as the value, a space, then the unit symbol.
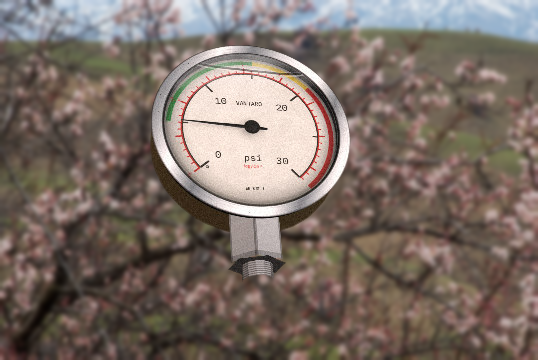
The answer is 5 psi
